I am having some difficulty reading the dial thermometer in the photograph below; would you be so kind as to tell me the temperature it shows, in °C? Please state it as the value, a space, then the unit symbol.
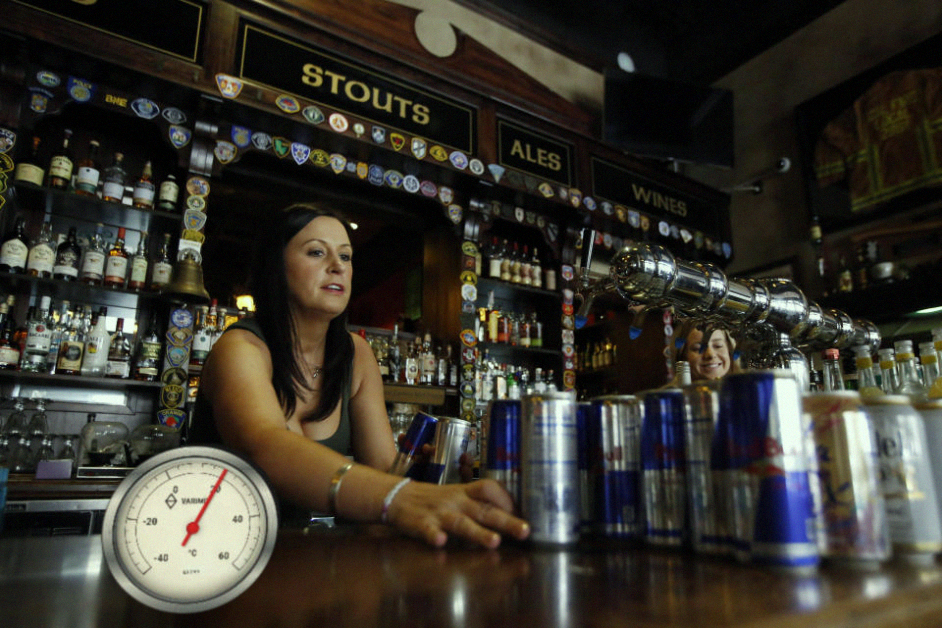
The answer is 20 °C
